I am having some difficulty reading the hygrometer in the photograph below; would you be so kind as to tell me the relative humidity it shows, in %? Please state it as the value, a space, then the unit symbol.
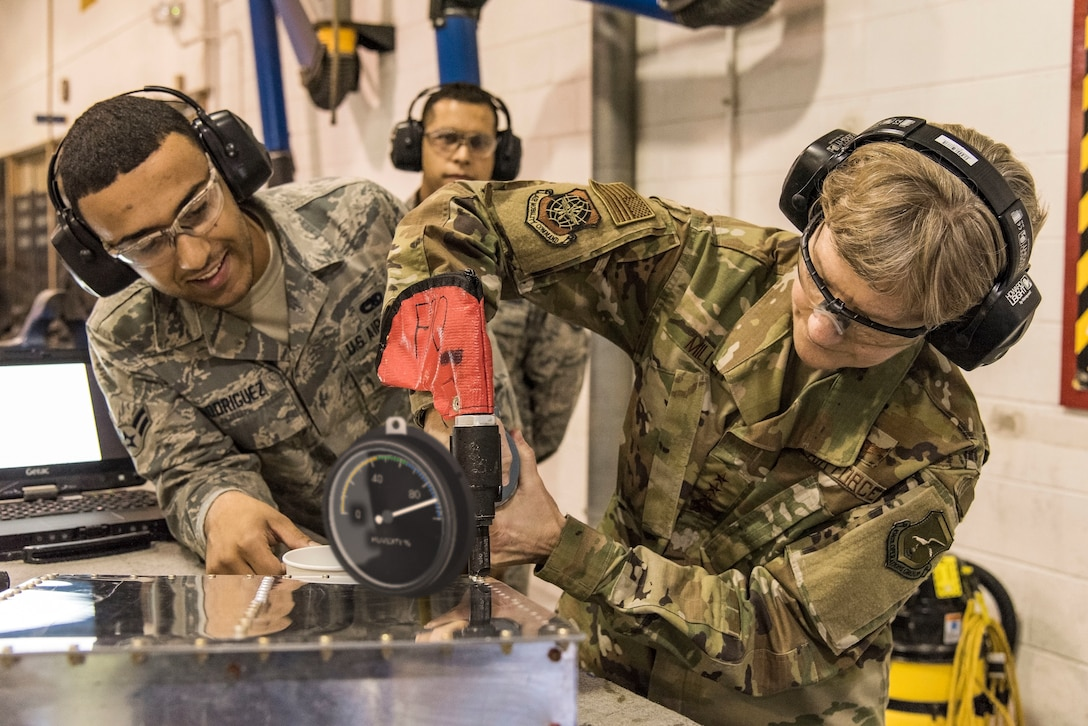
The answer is 90 %
